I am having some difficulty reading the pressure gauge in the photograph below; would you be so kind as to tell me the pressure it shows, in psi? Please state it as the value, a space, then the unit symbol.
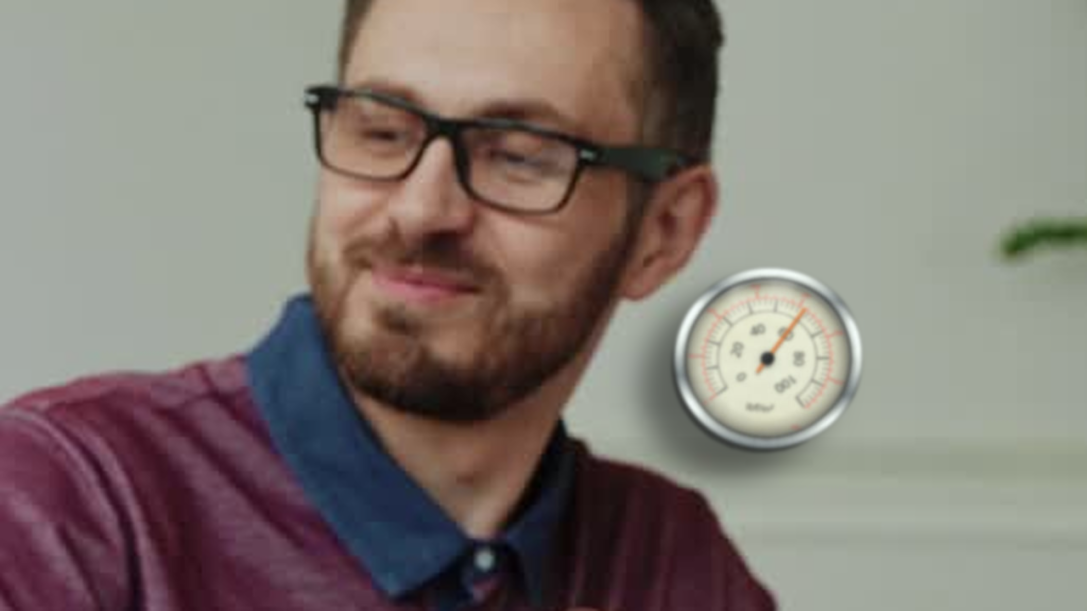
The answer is 60 psi
